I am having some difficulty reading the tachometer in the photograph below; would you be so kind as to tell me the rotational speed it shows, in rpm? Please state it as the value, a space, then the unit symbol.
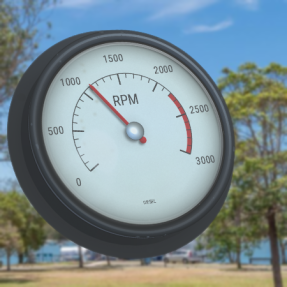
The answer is 1100 rpm
